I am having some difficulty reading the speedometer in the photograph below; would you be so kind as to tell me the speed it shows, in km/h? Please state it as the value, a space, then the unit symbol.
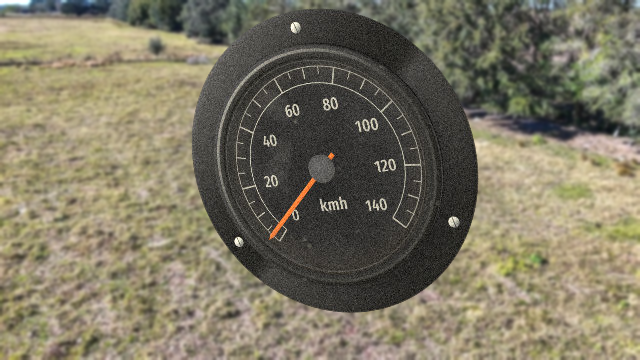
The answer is 2.5 km/h
